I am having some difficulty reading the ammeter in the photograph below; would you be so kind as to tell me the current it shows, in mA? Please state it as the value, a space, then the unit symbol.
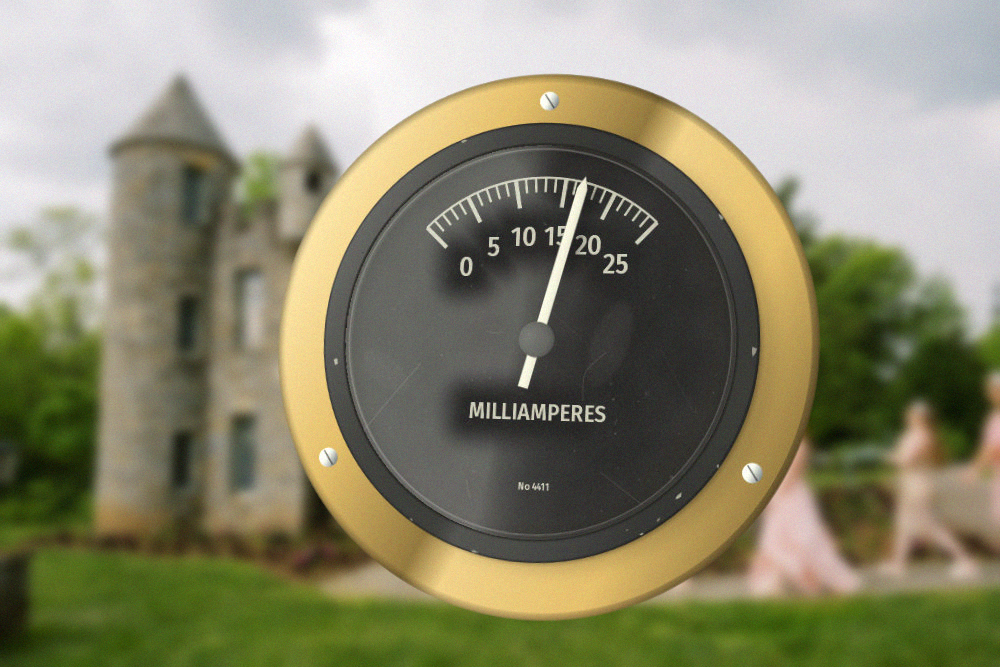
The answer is 17 mA
